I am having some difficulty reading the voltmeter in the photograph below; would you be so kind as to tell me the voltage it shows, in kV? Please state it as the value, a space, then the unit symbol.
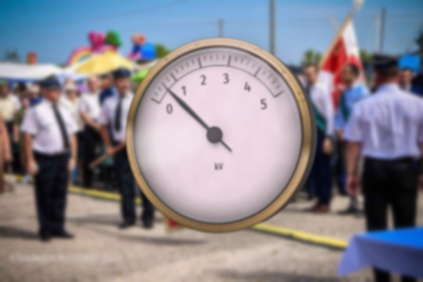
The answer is 0.6 kV
